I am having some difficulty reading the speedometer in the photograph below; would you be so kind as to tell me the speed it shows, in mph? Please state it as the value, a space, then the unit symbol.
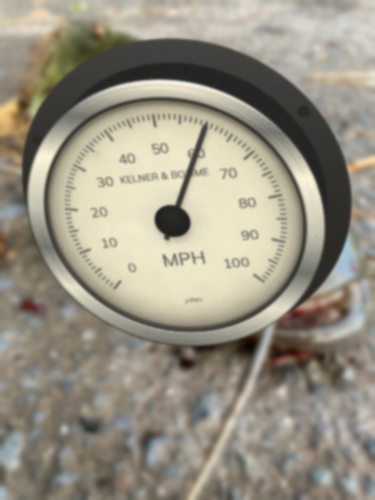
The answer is 60 mph
